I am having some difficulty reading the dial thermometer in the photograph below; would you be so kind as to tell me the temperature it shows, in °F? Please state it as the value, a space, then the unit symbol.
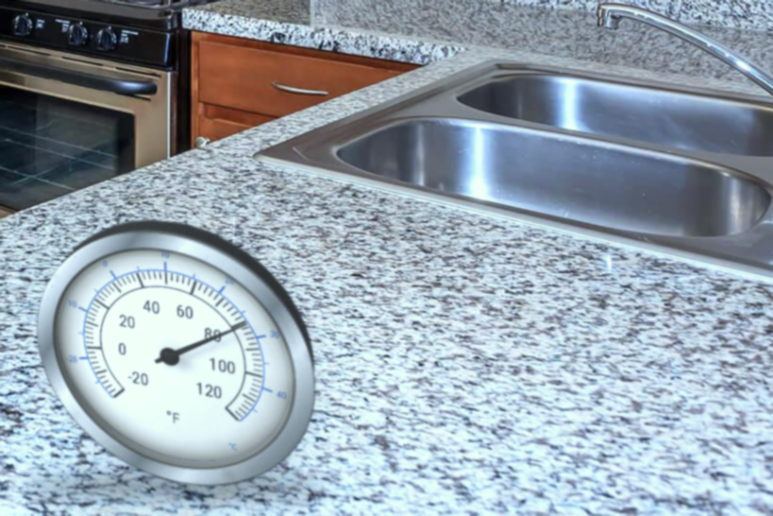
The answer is 80 °F
